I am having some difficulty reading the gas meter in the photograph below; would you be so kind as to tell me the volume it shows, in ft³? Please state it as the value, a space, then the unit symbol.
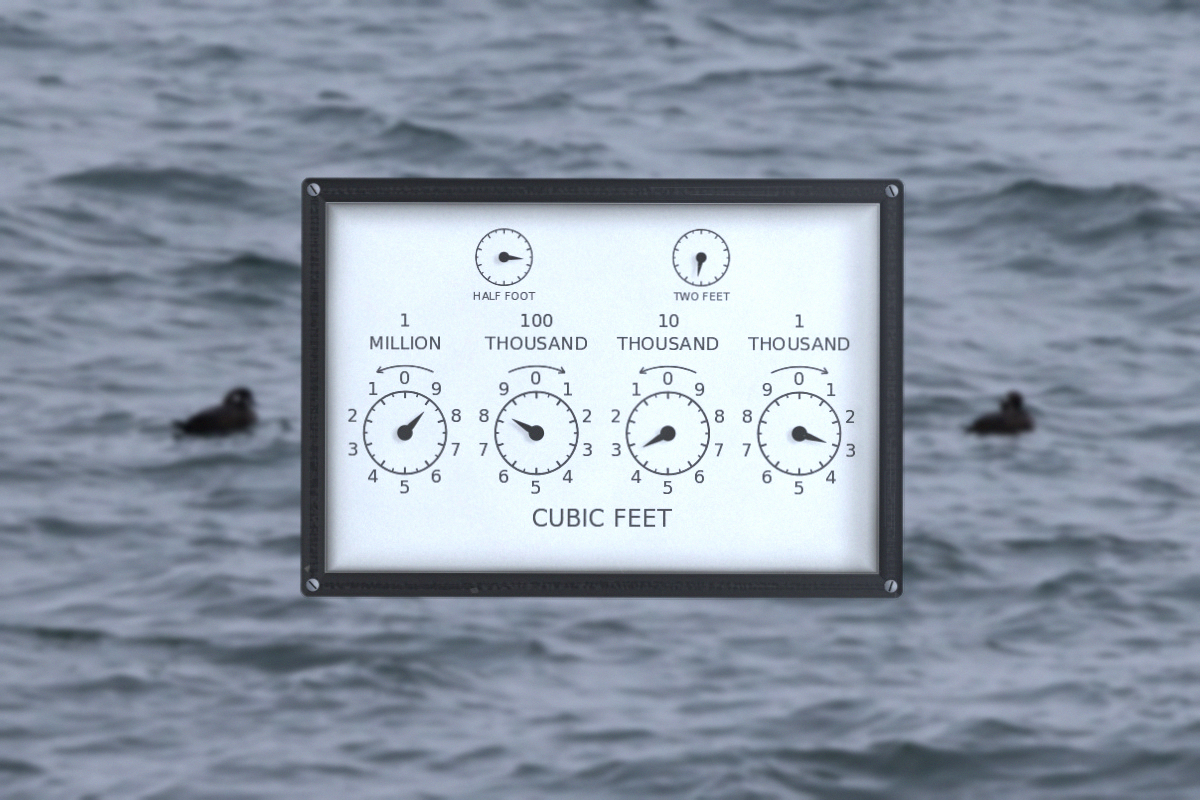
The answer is 883300 ft³
